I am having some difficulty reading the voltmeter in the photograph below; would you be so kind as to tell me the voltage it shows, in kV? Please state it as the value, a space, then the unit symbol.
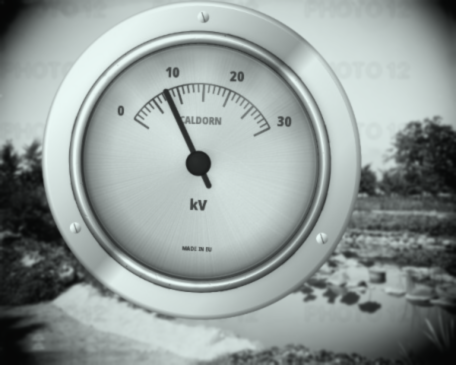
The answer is 8 kV
